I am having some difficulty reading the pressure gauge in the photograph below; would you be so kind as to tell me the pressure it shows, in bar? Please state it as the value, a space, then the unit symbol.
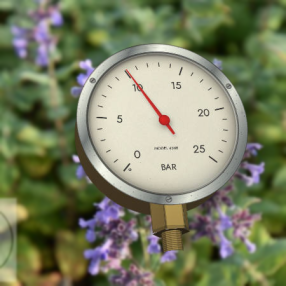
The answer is 10 bar
